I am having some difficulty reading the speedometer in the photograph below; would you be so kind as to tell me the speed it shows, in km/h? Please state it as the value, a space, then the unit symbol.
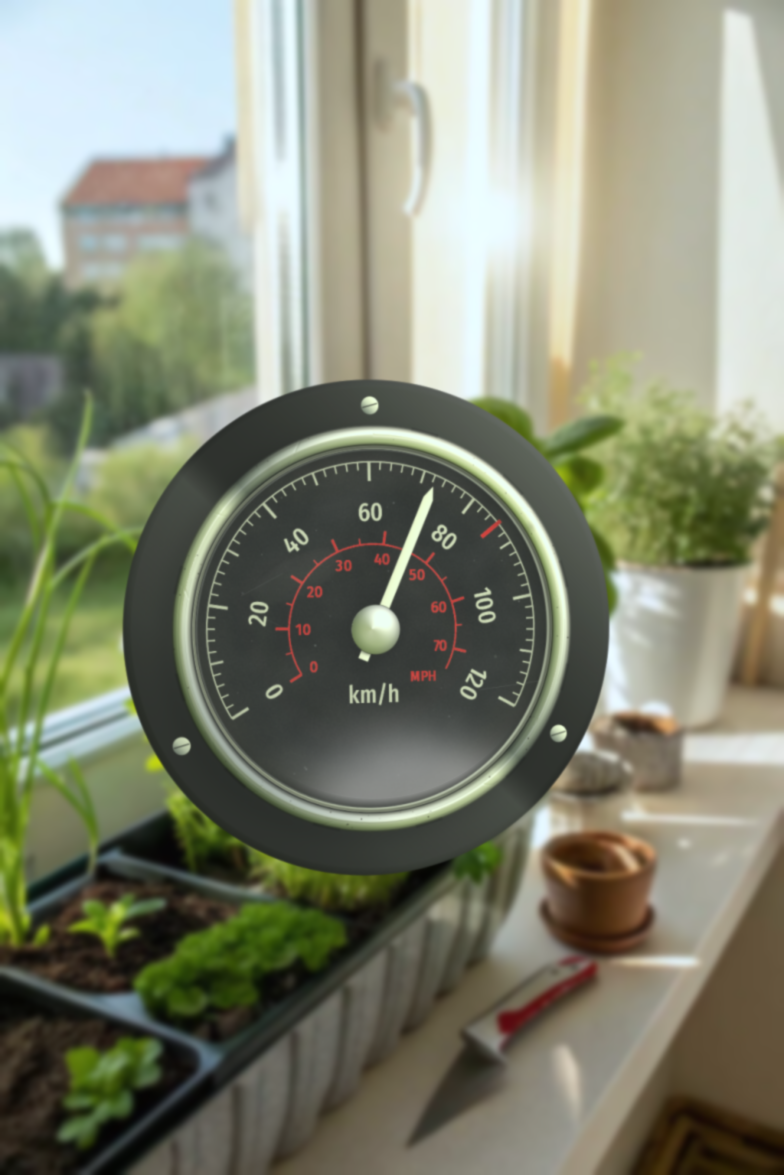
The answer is 72 km/h
